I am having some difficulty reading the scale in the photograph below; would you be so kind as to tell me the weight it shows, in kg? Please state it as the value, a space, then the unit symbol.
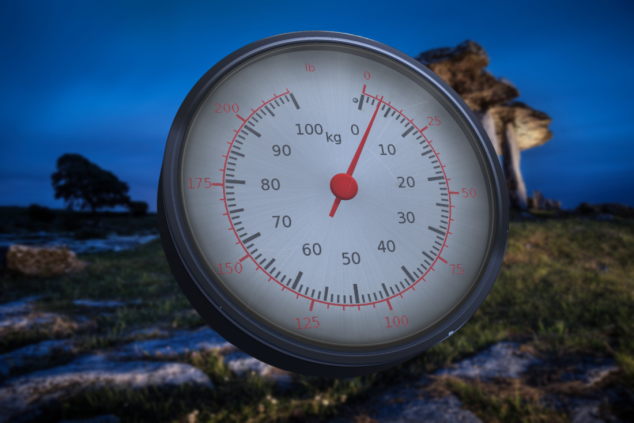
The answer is 3 kg
